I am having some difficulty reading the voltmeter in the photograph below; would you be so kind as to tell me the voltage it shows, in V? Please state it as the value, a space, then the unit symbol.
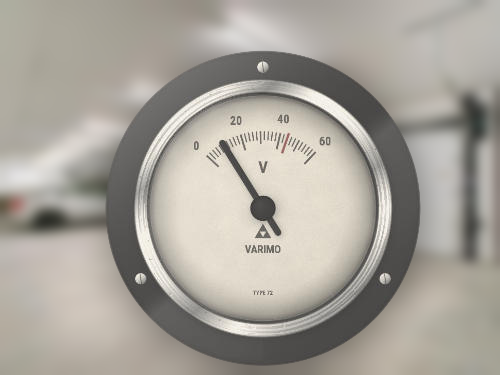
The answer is 10 V
